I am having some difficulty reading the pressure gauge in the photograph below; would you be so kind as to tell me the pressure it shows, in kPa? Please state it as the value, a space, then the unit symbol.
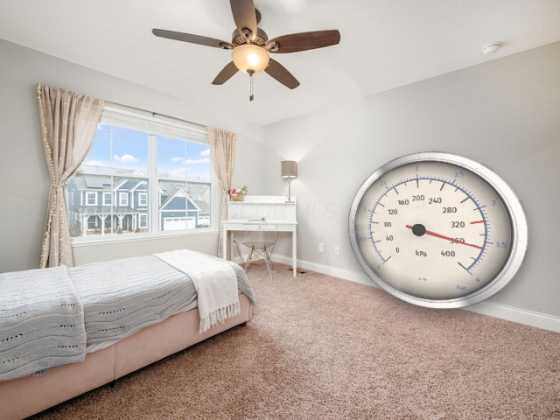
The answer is 360 kPa
